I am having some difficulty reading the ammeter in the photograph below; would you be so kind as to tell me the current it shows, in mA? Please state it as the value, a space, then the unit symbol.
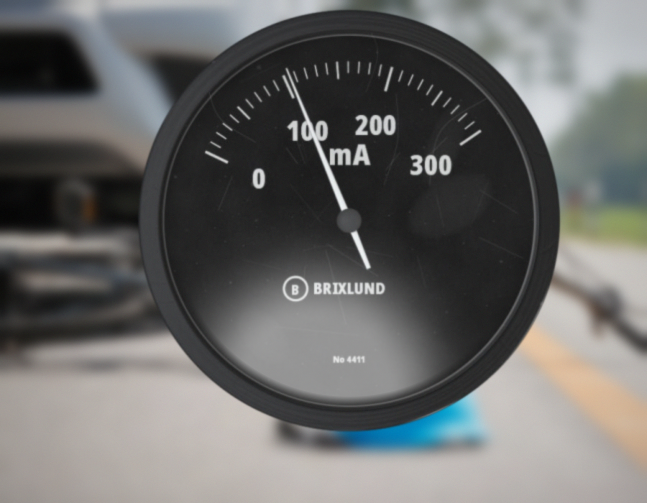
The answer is 105 mA
